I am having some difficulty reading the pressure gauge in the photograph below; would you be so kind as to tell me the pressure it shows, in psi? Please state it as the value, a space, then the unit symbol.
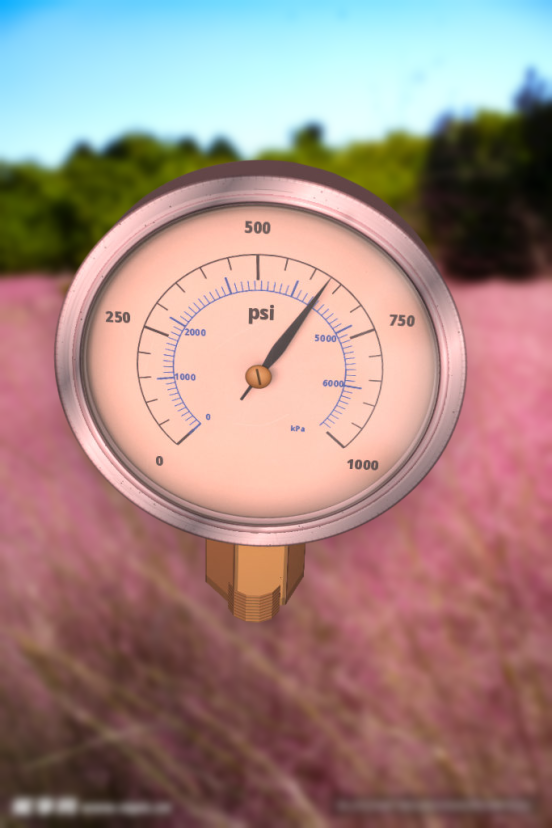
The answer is 625 psi
